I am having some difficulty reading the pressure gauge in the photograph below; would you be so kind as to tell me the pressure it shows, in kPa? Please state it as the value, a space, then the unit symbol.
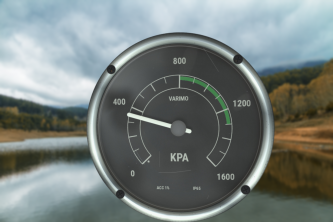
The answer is 350 kPa
